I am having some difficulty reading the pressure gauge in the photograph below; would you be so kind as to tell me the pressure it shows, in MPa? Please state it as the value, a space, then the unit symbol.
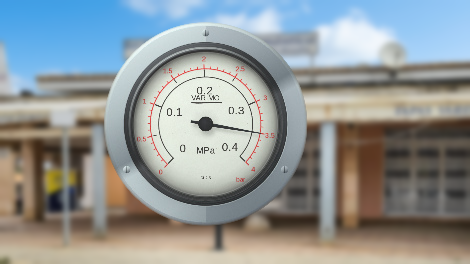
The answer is 0.35 MPa
